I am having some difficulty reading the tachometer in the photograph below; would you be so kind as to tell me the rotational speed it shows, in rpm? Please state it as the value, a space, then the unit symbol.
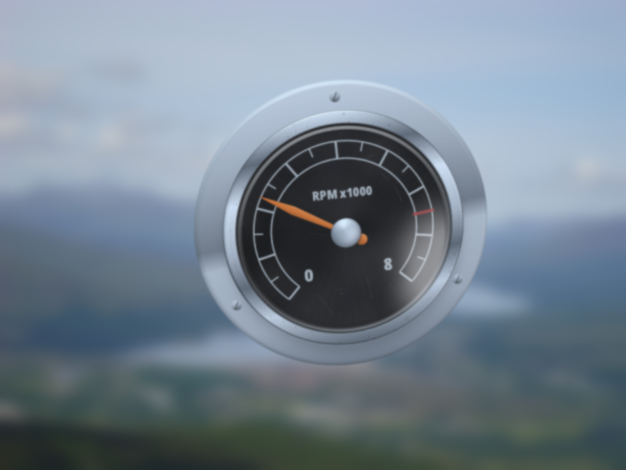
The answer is 2250 rpm
